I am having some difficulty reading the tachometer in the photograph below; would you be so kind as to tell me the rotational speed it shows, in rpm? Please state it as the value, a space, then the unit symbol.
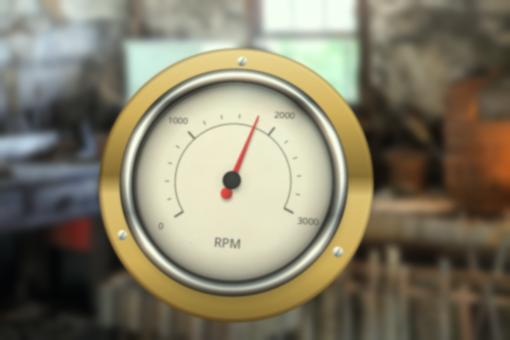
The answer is 1800 rpm
